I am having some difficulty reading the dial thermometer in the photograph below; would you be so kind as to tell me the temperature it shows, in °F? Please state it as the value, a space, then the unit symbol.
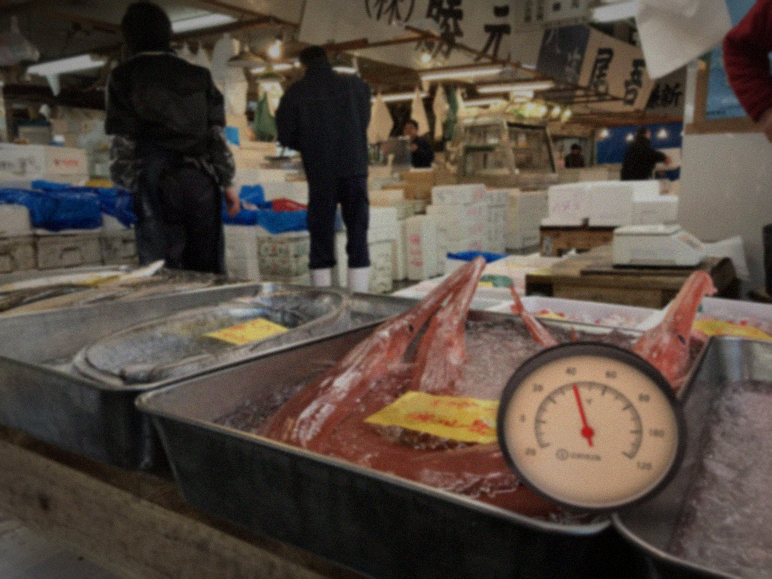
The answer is 40 °F
